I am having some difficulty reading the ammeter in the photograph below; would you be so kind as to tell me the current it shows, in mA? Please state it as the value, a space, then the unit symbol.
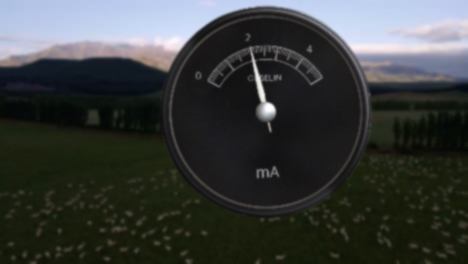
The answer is 2 mA
